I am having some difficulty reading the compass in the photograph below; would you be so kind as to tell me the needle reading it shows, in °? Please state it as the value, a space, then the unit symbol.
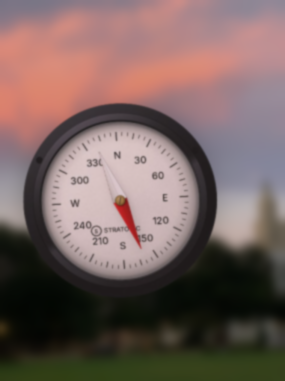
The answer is 160 °
